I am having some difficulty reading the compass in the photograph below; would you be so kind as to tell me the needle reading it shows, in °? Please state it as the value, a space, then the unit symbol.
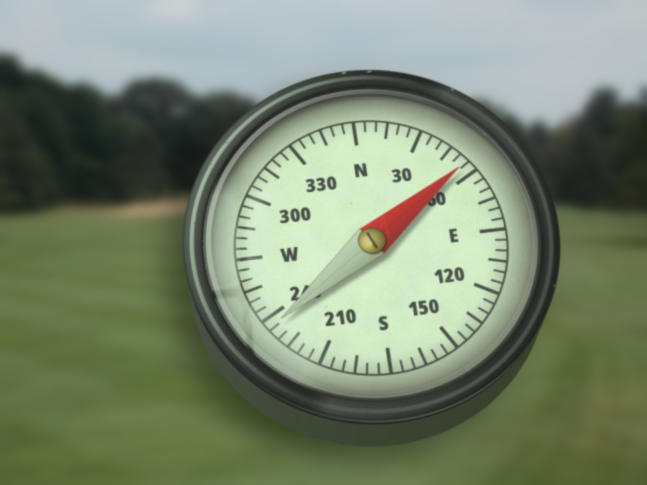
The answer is 55 °
